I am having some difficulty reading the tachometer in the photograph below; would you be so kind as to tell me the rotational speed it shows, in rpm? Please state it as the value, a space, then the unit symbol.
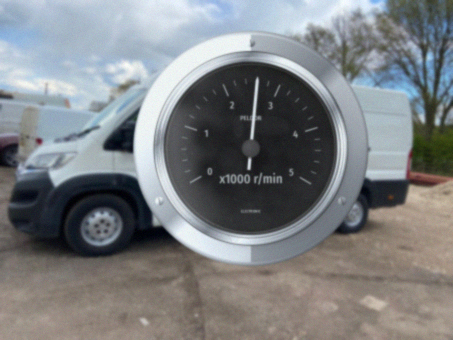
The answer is 2600 rpm
